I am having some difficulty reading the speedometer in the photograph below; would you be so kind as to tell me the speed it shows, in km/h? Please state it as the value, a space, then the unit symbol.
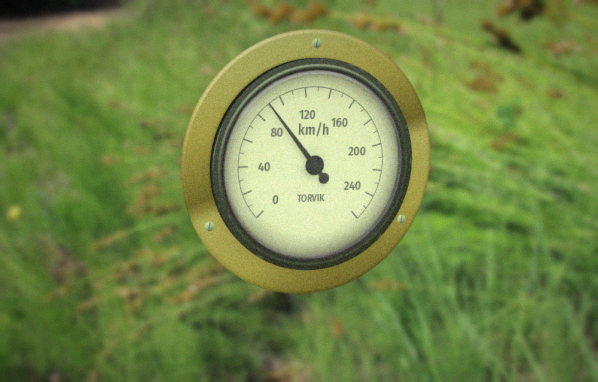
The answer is 90 km/h
